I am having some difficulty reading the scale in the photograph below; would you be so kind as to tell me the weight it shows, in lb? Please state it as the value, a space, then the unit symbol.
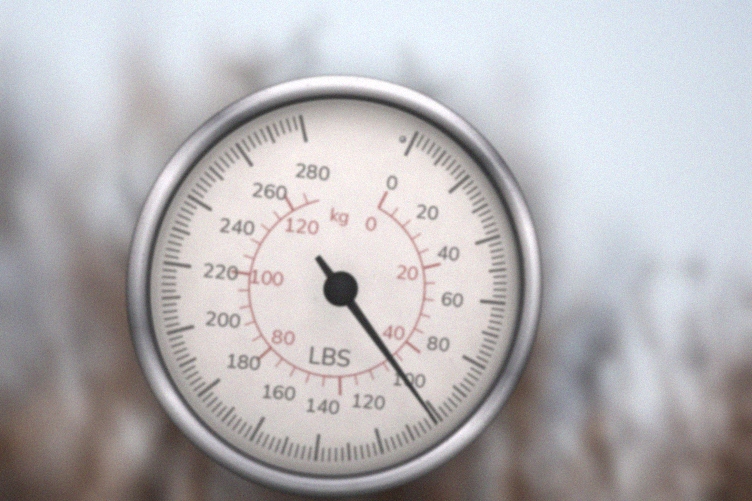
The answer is 102 lb
